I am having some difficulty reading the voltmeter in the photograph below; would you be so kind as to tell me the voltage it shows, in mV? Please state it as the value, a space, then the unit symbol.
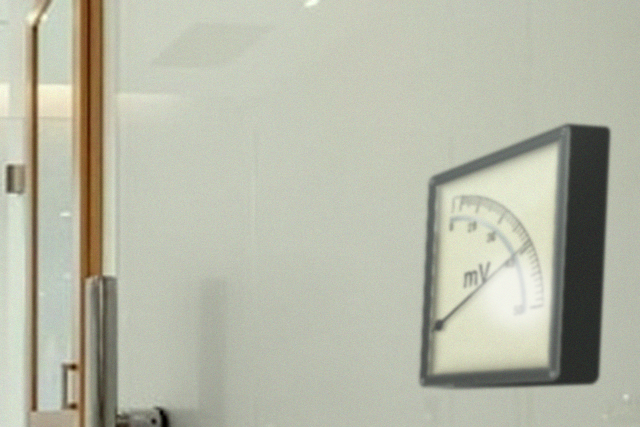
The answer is 40 mV
